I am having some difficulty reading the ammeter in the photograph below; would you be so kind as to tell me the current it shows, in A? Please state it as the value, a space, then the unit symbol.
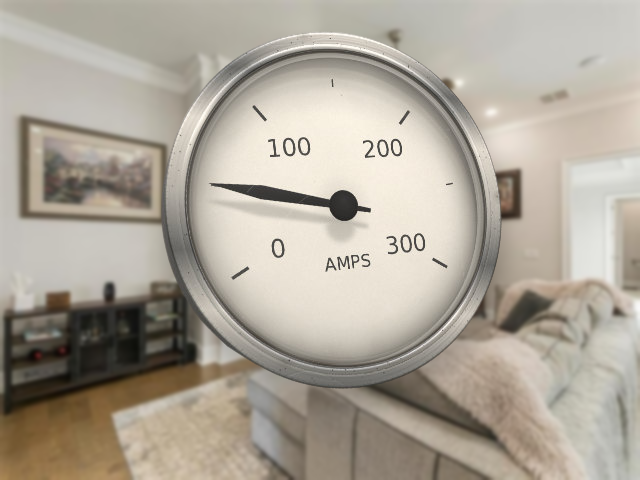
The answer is 50 A
